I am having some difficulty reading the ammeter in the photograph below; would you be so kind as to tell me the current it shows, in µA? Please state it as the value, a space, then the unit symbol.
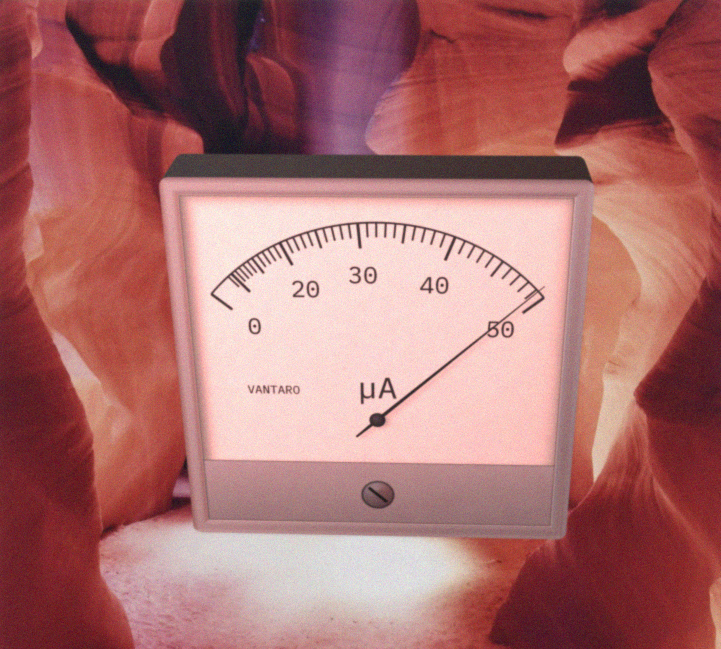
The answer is 49 µA
